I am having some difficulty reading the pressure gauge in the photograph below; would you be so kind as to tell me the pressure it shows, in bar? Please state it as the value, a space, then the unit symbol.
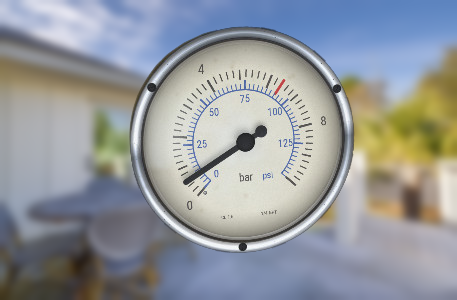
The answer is 0.6 bar
